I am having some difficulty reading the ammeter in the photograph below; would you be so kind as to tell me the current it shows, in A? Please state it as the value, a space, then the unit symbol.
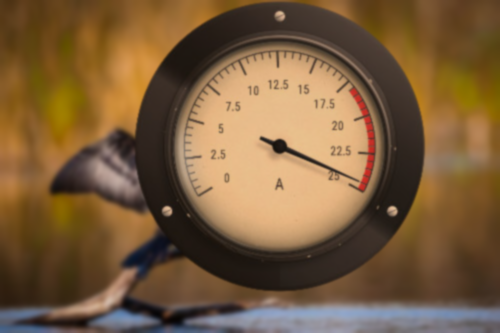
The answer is 24.5 A
